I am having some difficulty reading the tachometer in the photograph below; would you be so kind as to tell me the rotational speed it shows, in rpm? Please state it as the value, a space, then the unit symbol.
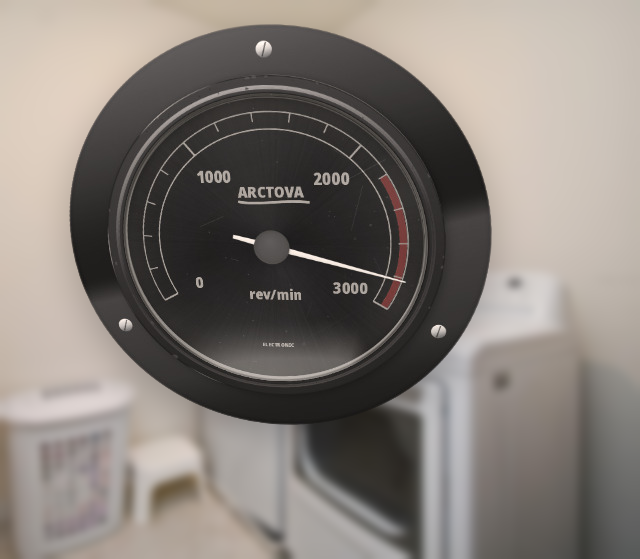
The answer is 2800 rpm
